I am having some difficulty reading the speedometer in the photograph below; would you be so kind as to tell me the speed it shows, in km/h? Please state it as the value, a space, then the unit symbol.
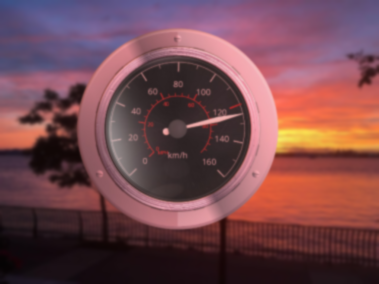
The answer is 125 km/h
